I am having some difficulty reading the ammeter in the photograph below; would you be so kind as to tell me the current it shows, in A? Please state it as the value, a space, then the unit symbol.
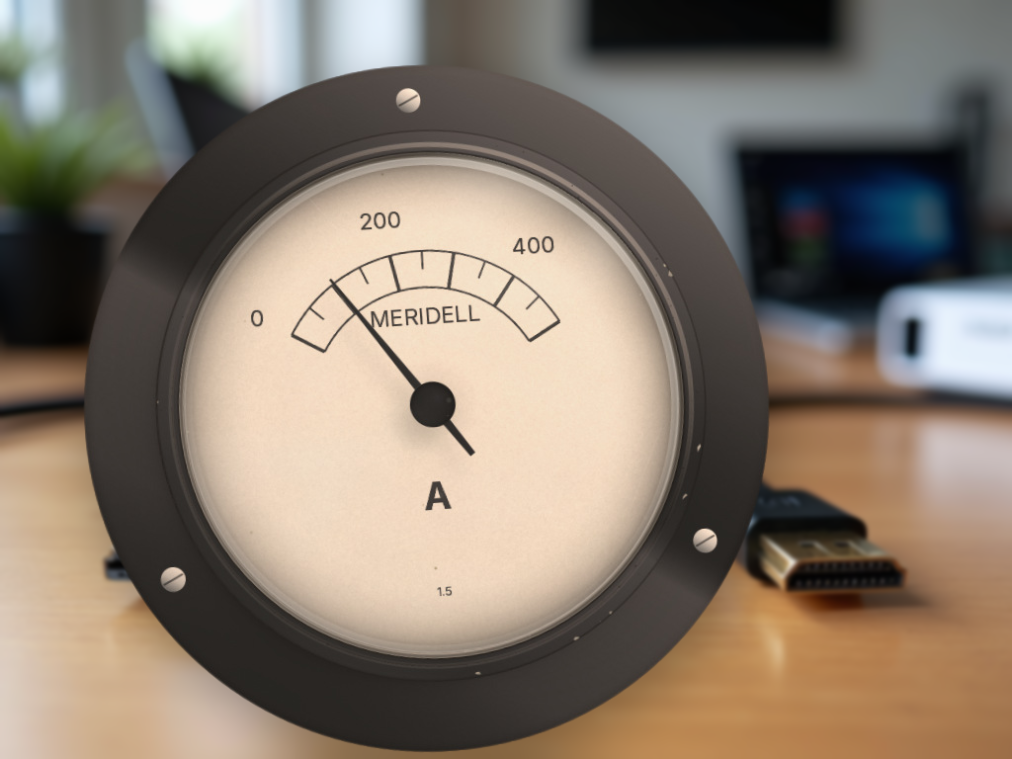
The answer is 100 A
